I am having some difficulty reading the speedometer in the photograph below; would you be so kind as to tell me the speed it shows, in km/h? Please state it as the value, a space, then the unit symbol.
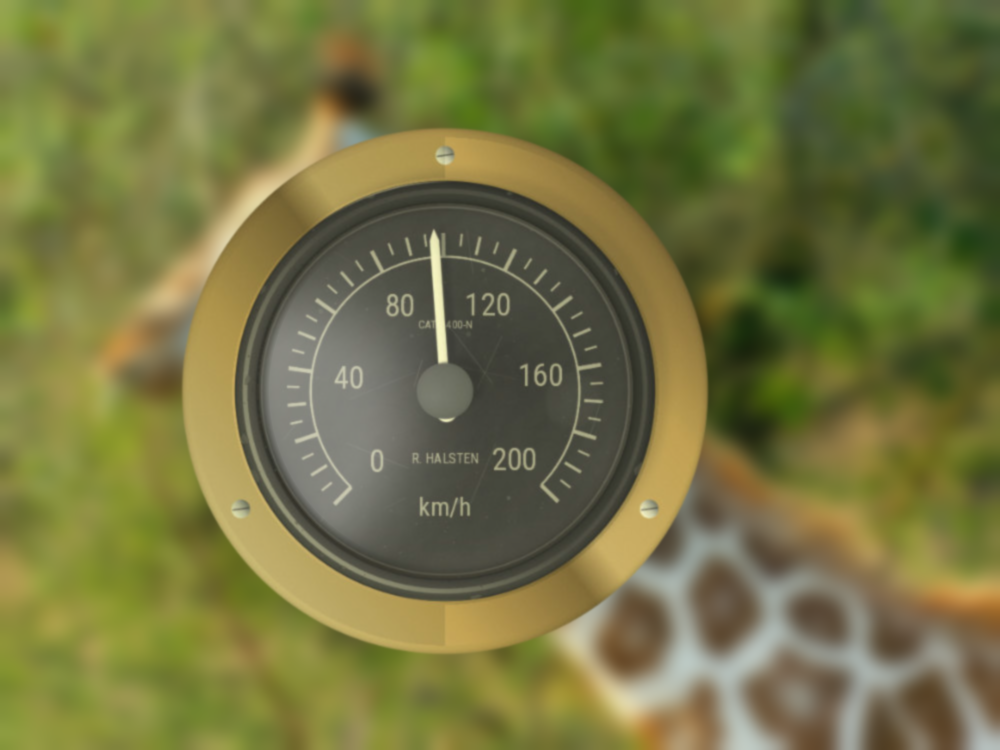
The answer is 97.5 km/h
